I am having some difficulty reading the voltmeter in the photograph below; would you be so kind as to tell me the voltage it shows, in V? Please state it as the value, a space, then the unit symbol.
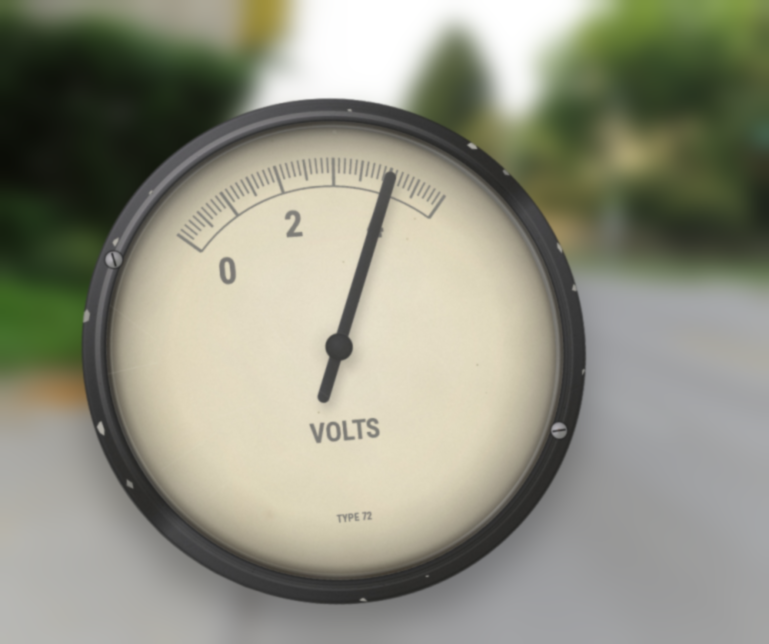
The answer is 4 V
